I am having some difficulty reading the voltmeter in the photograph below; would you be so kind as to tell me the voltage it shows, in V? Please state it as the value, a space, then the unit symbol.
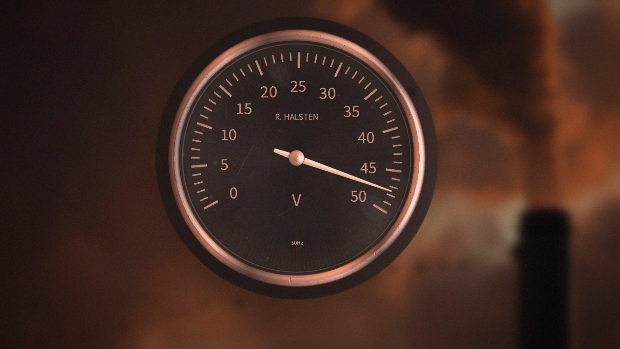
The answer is 47.5 V
